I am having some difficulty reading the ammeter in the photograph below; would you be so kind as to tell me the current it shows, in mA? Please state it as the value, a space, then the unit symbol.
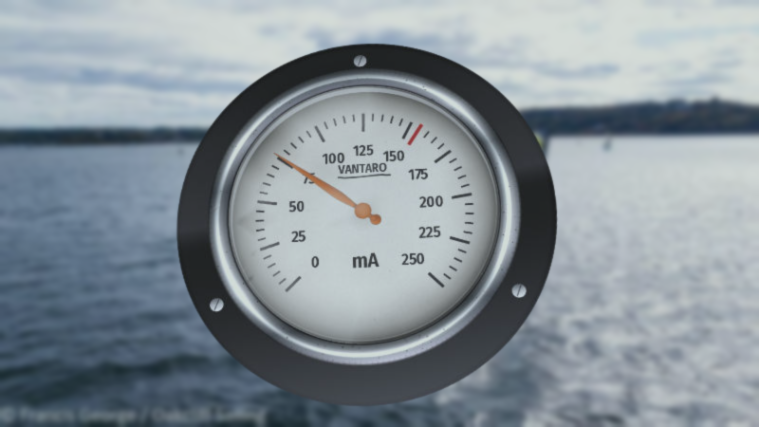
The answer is 75 mA
